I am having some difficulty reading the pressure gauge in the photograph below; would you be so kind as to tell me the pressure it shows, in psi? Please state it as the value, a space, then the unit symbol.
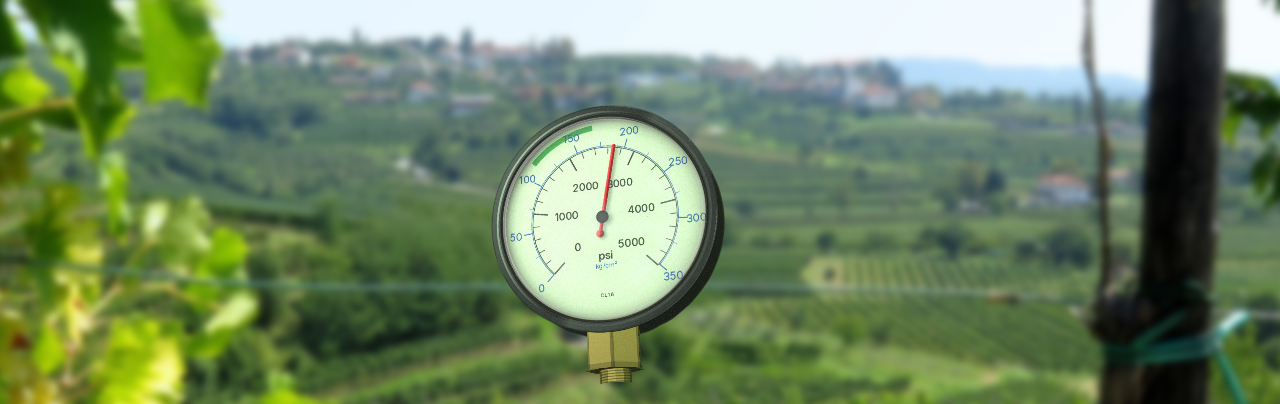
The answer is 2700 psi
